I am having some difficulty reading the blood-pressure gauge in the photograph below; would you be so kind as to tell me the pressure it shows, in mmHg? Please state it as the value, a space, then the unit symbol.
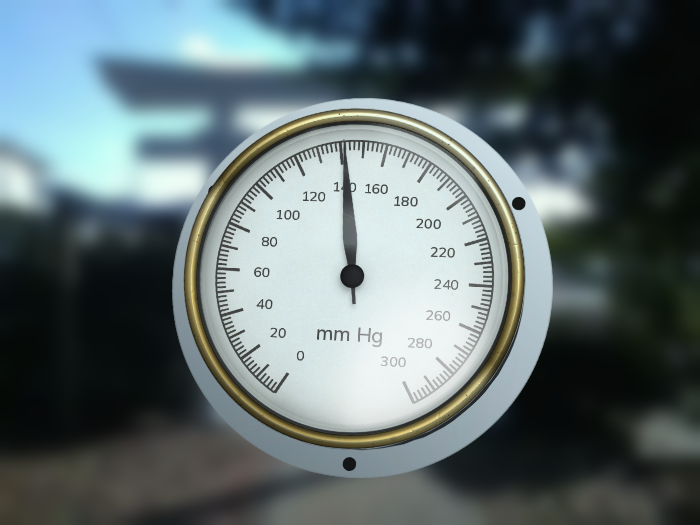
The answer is 142 mmHg
